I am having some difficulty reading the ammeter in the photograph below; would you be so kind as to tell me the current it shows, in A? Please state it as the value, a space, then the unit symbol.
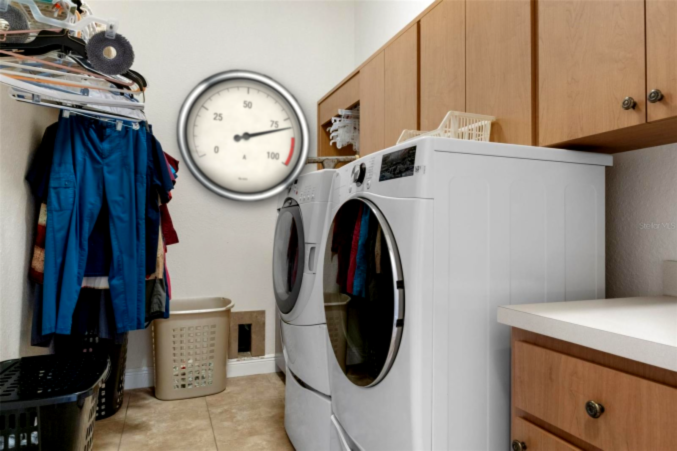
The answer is 80 A
